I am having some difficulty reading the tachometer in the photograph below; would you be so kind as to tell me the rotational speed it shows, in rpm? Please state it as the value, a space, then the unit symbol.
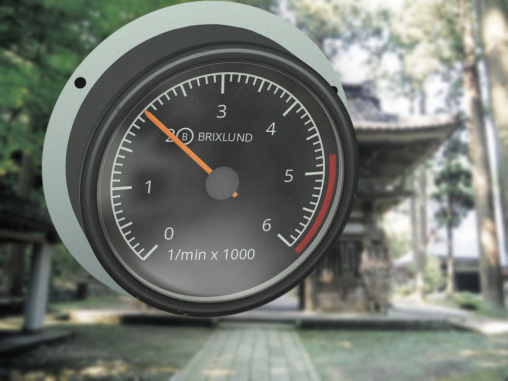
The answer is 2000 rpm
